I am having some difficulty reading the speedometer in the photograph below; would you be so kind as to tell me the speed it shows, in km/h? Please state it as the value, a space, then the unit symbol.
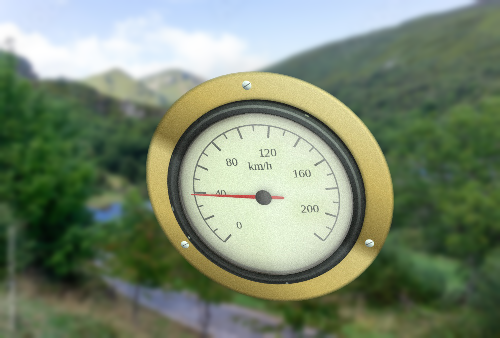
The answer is 40 km/h
